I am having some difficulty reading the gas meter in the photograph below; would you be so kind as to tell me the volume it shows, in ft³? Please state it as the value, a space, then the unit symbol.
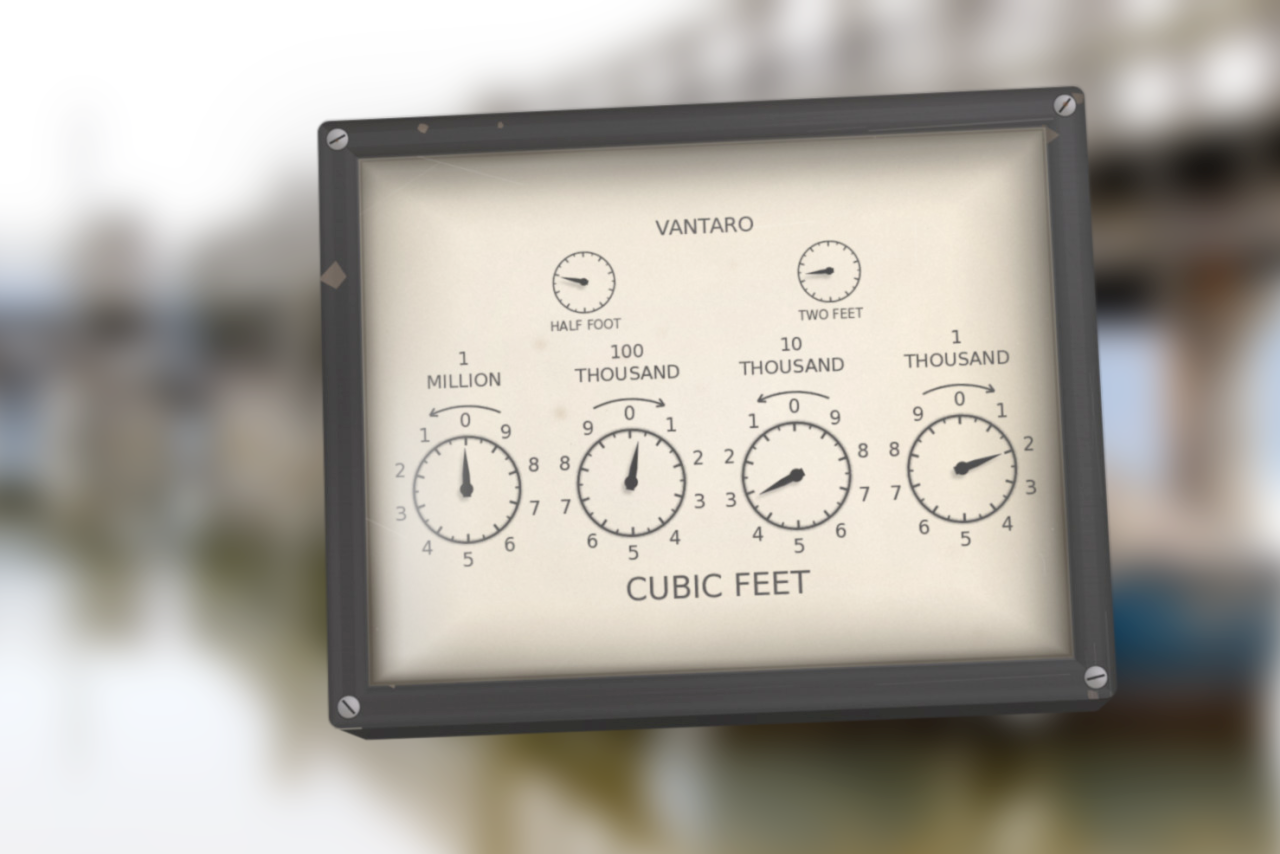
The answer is 3200 ft³
